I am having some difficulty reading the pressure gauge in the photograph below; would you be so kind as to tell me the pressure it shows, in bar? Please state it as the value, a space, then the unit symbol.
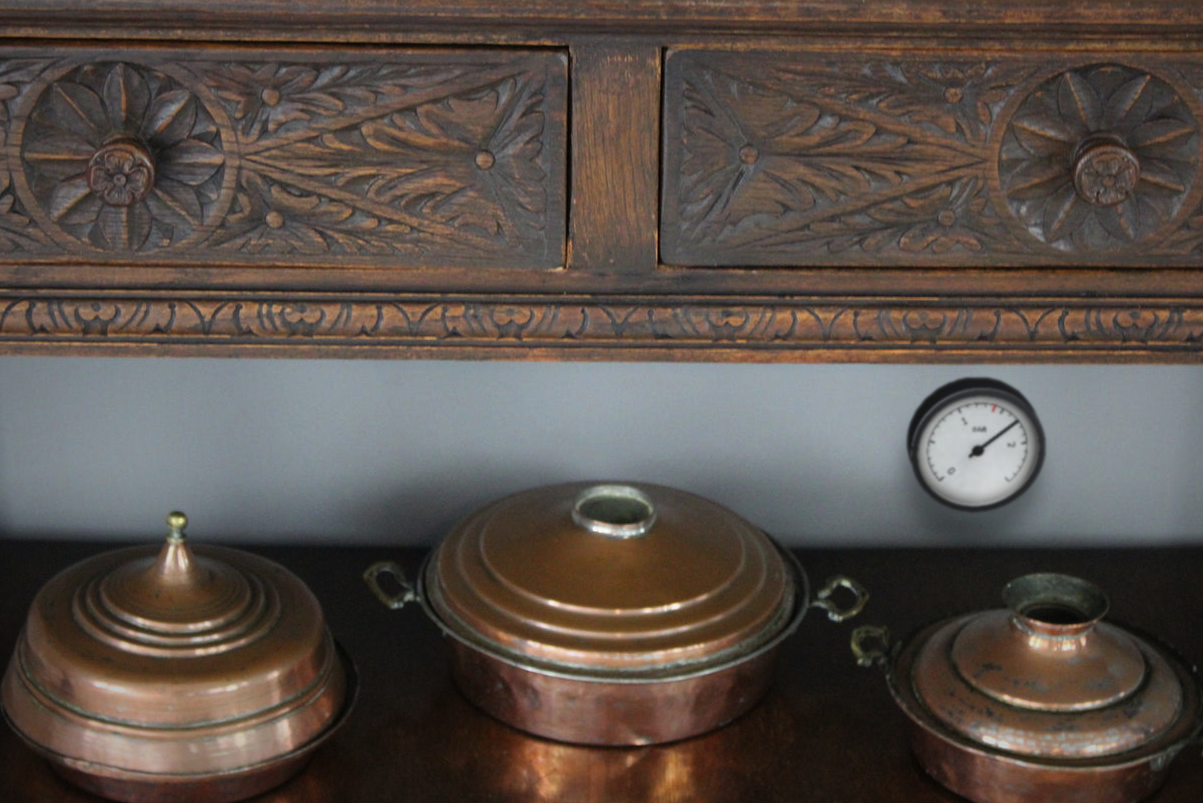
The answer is 1.7 bar
